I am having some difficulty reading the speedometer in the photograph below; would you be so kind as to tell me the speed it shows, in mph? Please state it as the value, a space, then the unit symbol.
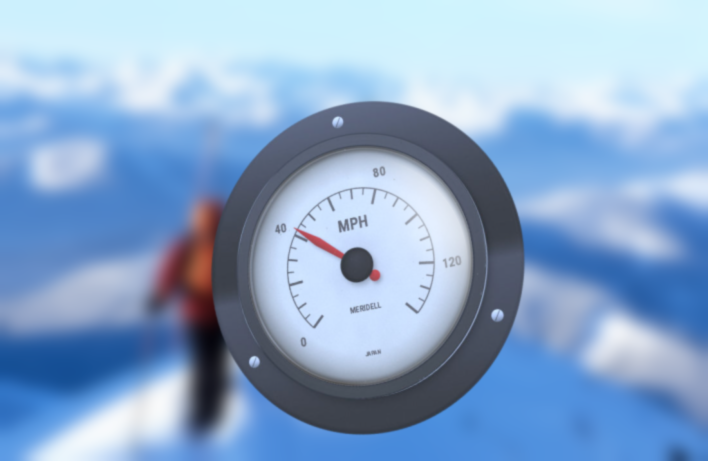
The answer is 42.5 mph
